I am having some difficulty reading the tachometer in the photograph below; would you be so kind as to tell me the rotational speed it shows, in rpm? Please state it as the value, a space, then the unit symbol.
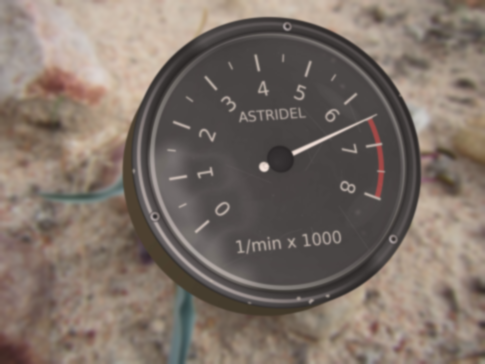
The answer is 6500 rpm
